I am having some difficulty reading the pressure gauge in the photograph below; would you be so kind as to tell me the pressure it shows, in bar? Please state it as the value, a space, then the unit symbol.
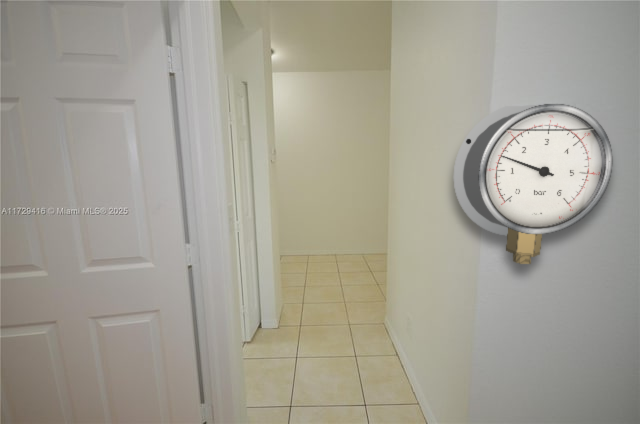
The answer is 1.4 bar
